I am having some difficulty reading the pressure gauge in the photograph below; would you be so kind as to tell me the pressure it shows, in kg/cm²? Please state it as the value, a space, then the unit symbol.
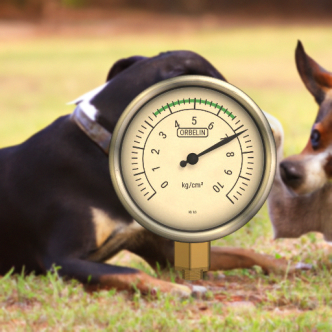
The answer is 7.2 kg/cm²
